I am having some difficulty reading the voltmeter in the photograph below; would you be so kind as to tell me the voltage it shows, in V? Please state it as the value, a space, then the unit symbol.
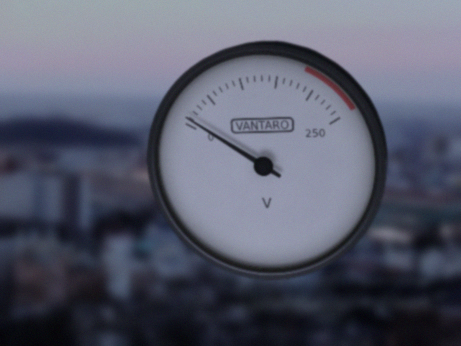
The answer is 10 V
